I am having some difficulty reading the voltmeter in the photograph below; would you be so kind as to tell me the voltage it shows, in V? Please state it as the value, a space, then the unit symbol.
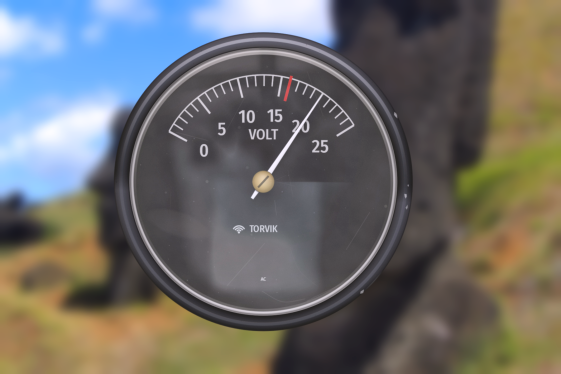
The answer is 20 V
